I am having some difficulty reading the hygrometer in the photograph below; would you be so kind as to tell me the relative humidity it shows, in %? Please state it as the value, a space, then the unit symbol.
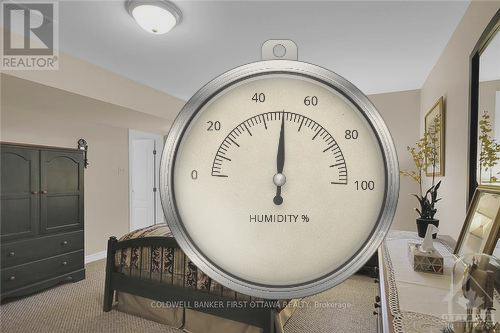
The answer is 50 %
